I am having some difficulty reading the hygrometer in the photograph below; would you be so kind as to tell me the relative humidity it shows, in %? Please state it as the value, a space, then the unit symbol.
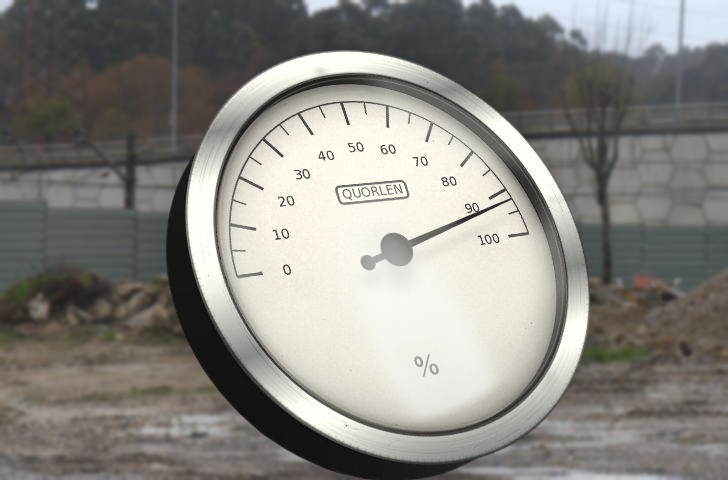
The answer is 92.5 %
